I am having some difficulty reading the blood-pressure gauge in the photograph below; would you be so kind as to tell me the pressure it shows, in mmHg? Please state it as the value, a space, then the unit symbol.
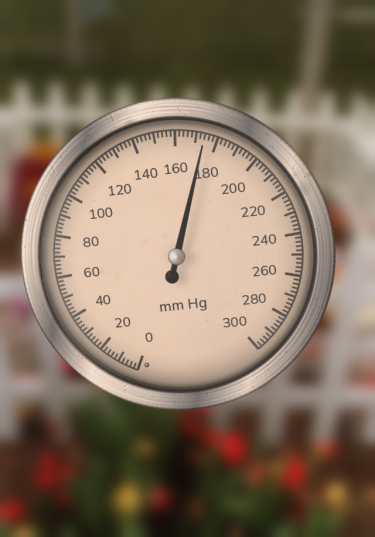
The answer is 174 mmHg
